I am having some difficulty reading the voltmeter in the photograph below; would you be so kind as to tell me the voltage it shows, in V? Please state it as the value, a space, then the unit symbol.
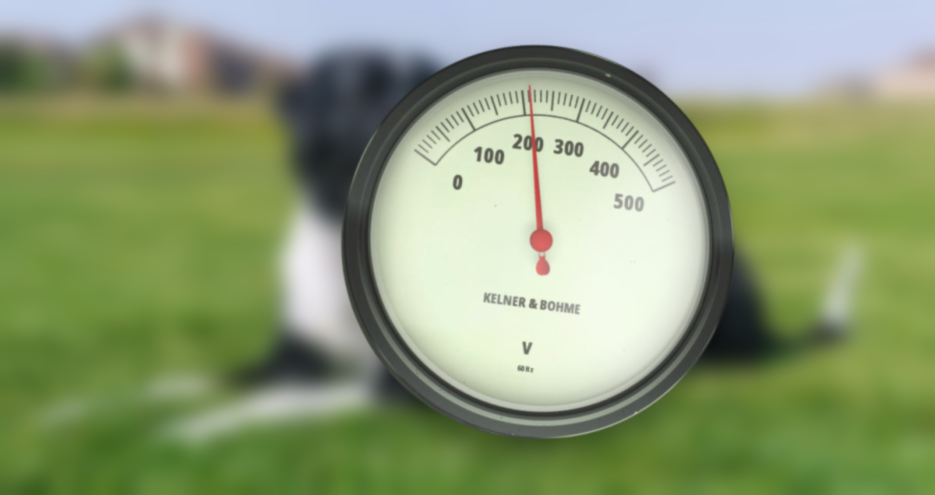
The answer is 210 V
